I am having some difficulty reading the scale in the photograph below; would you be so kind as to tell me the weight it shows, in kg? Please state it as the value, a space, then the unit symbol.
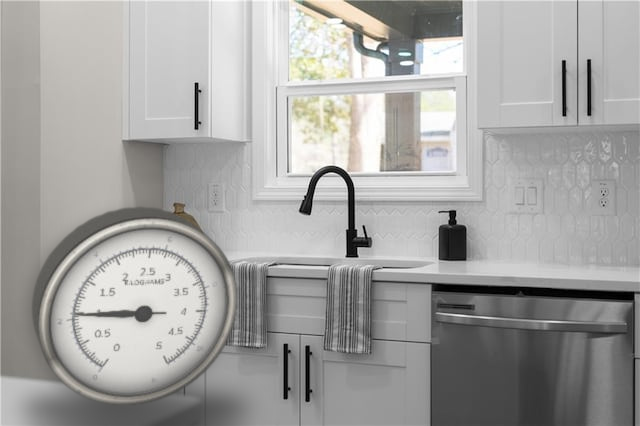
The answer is 1 kg
